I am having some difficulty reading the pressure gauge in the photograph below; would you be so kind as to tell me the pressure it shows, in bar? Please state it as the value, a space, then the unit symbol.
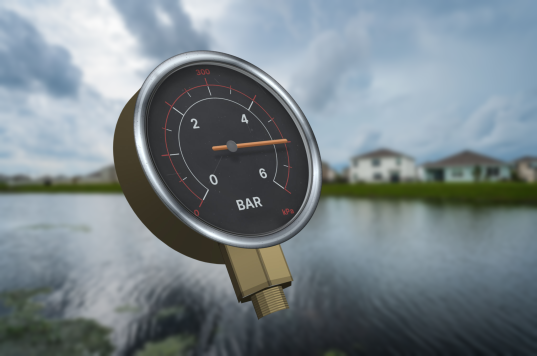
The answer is 5 bar
